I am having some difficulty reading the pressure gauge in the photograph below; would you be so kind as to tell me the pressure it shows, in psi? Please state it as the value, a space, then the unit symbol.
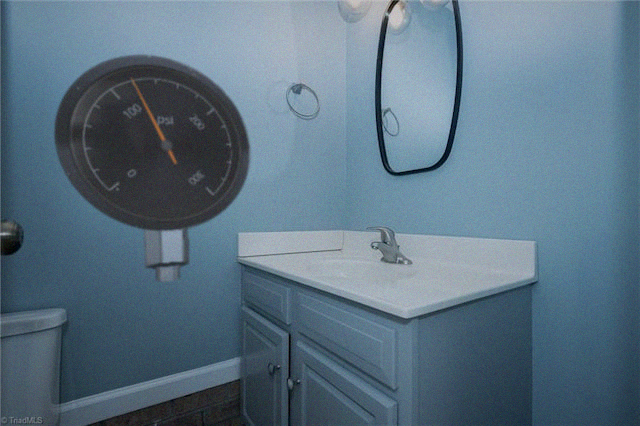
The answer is 120 psi
